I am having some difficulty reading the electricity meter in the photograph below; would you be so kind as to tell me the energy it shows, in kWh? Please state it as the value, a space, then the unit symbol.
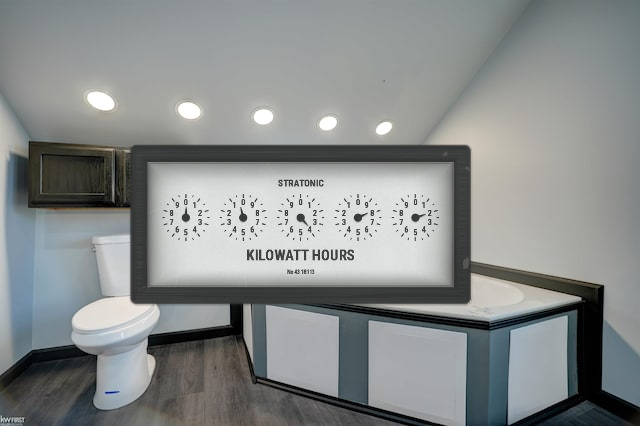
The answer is 382 kWh
